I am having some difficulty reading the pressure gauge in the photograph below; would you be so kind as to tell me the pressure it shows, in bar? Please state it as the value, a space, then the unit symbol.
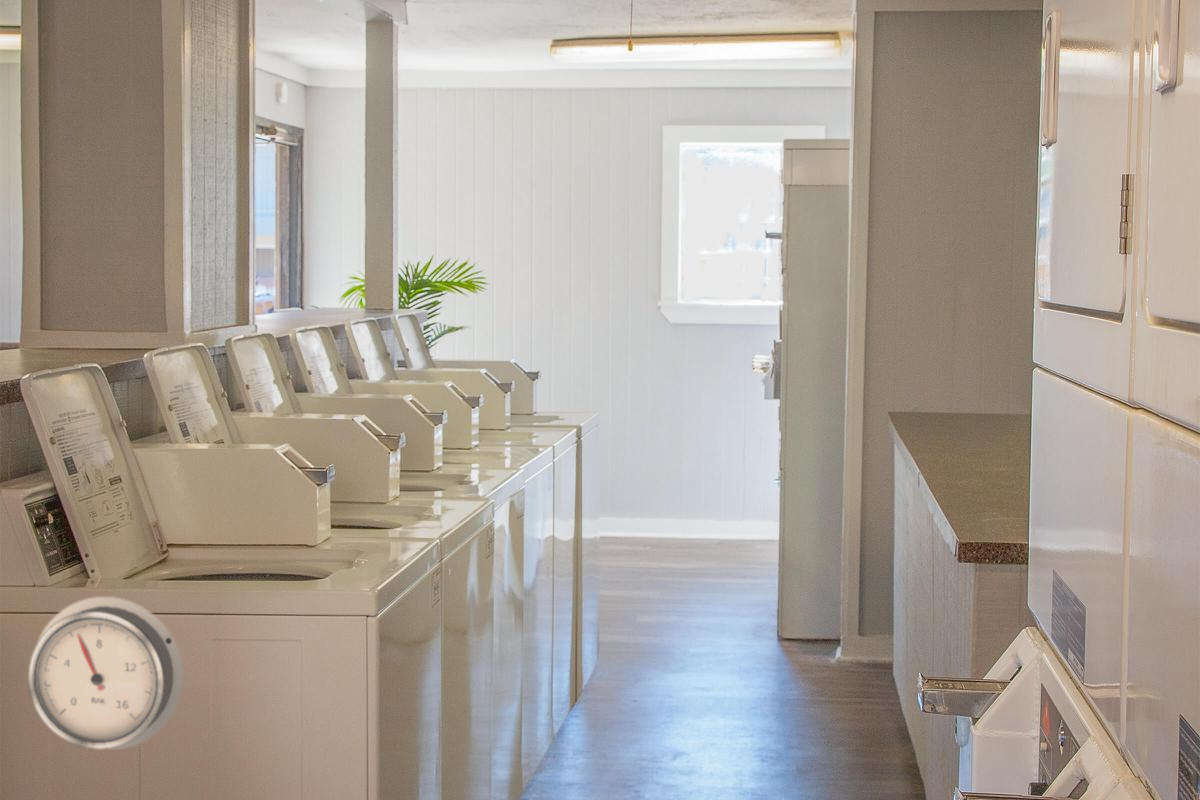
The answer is 6.5 bar
